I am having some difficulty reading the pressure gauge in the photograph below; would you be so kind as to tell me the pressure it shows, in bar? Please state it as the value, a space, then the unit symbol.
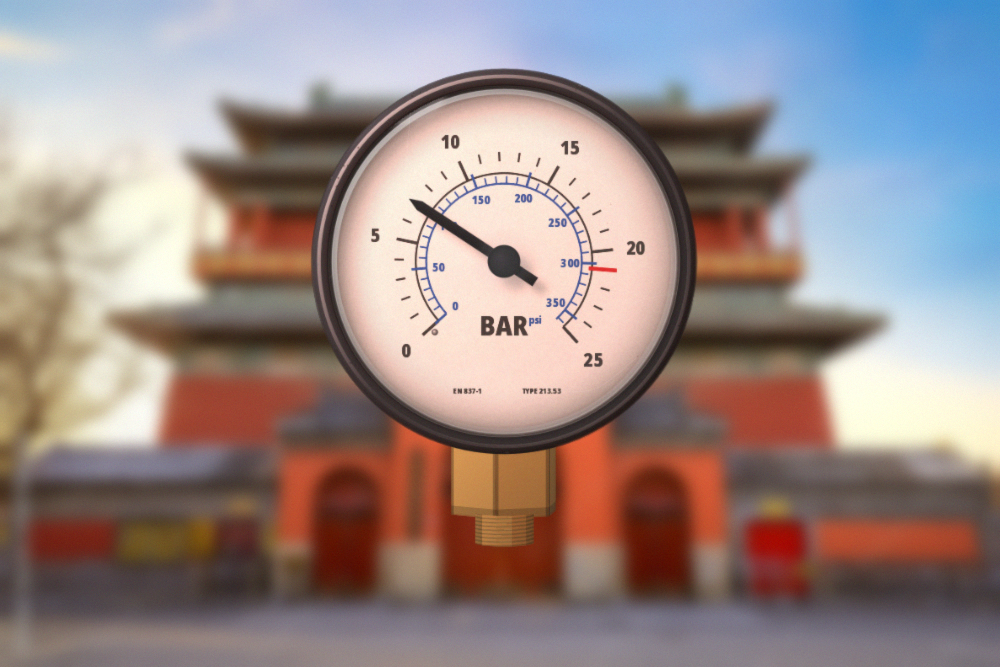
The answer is 7 bar
